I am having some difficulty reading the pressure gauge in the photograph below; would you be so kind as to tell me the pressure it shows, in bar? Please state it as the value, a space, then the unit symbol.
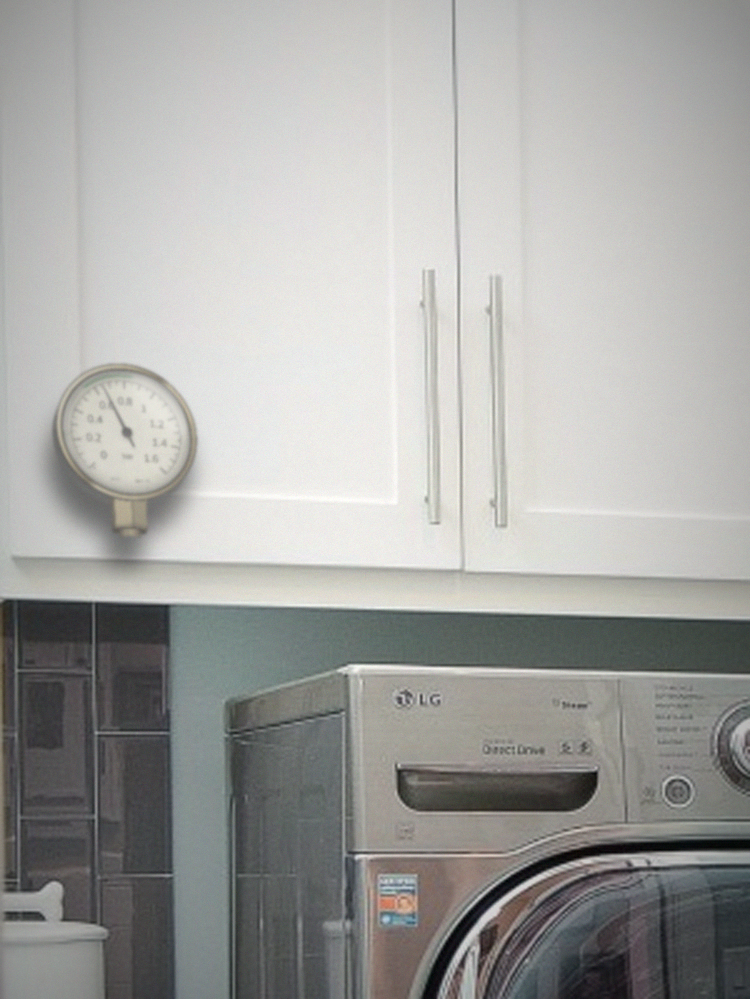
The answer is 0.65 bar
